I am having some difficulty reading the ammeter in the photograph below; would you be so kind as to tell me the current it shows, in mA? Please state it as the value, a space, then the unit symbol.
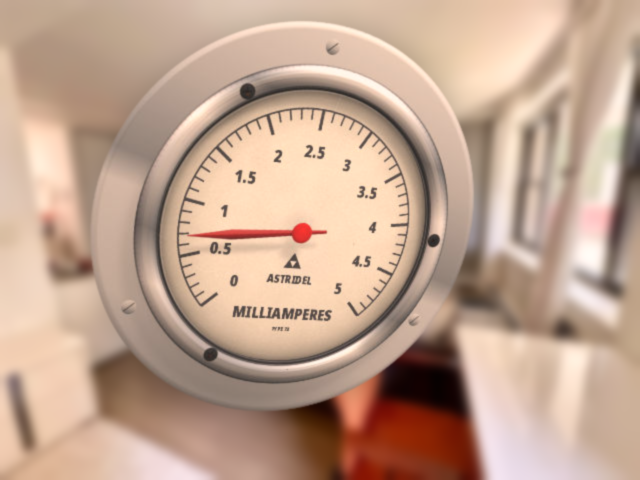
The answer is 0.7 mA
